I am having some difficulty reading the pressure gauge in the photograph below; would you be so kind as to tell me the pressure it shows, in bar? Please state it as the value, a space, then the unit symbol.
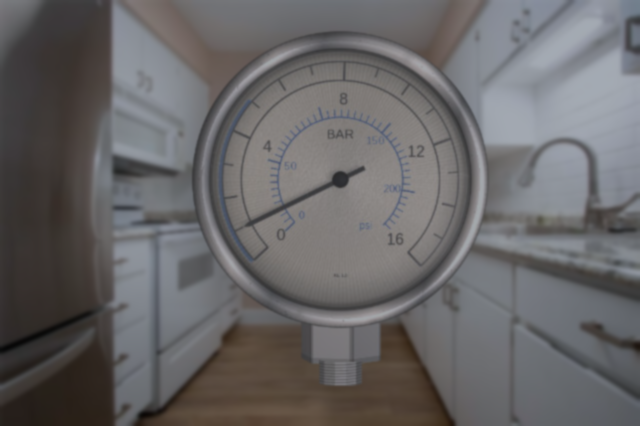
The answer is 1 bar
